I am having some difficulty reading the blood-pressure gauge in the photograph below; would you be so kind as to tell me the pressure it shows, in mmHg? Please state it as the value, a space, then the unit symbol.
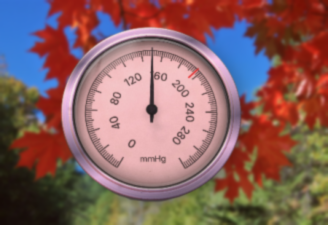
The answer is 150 mmHg
